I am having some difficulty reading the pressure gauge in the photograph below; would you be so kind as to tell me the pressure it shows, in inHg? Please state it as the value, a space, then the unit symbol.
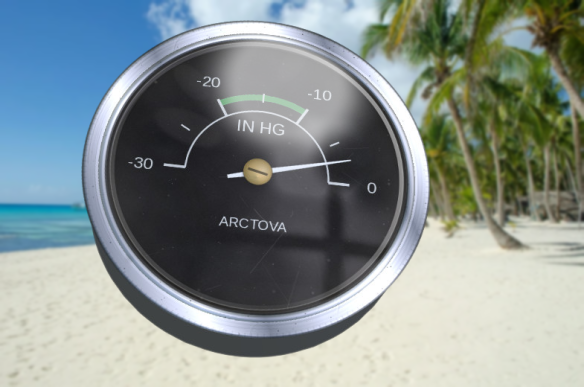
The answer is -2.5 inHg
